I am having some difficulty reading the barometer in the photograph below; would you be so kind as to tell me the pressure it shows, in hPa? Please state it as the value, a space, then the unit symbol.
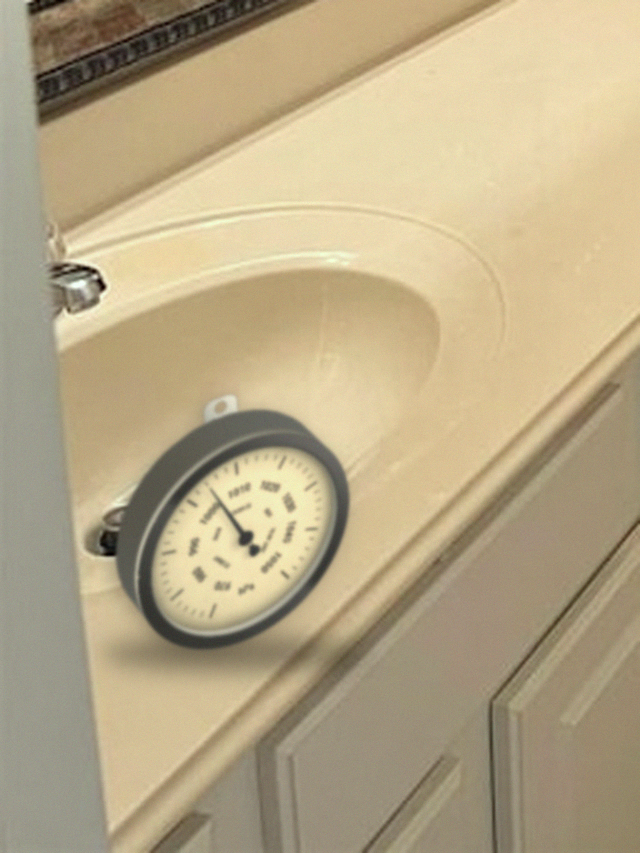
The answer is 1004 hPa
